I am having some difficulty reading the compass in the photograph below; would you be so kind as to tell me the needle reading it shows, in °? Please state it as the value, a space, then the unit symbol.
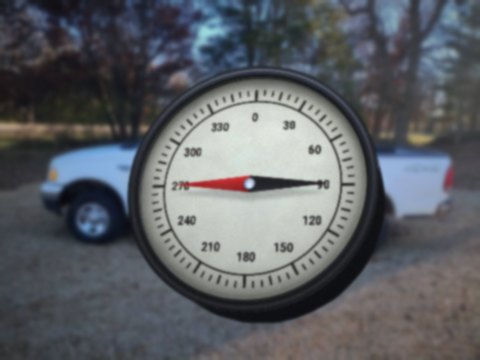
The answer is 270 °
